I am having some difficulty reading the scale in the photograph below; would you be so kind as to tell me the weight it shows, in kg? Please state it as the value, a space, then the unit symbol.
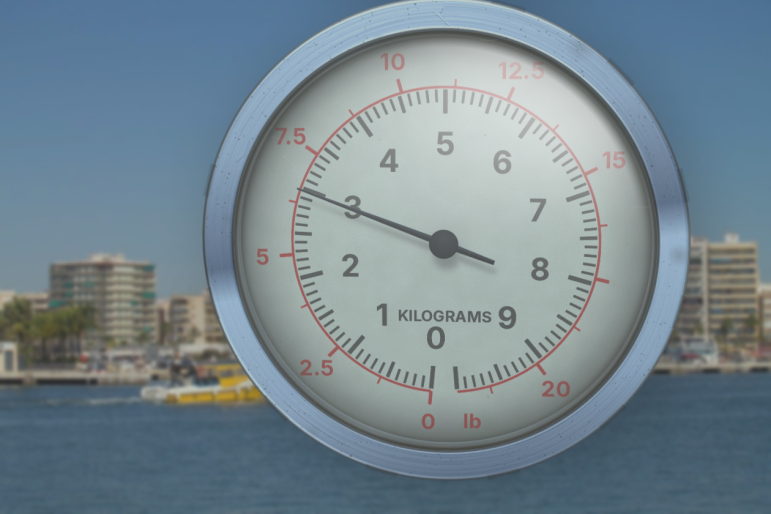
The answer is 3 kg
